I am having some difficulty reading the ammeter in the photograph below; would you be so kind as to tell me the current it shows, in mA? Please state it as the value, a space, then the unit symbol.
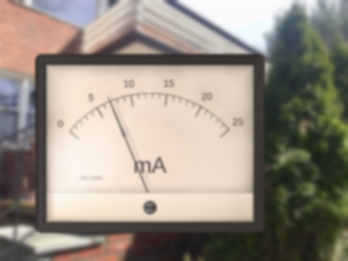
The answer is 7 mA
